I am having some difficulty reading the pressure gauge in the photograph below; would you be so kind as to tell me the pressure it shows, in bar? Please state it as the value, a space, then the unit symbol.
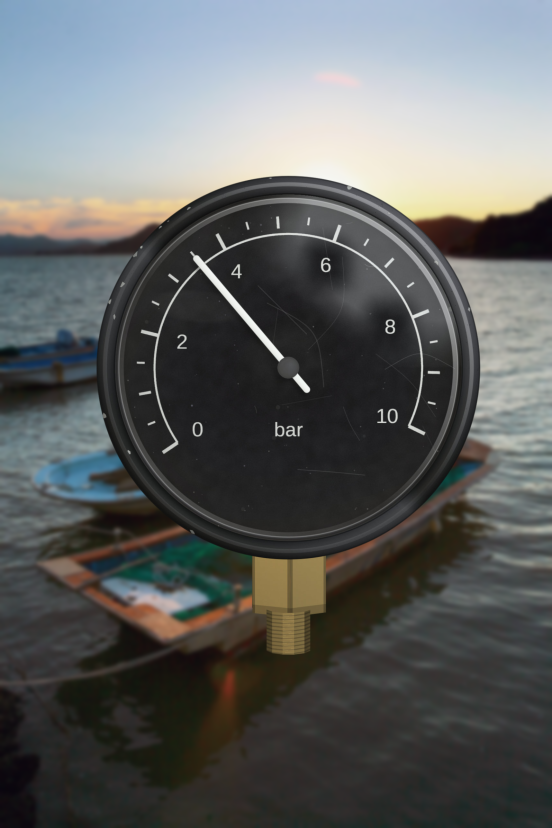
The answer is 3.5 bar
